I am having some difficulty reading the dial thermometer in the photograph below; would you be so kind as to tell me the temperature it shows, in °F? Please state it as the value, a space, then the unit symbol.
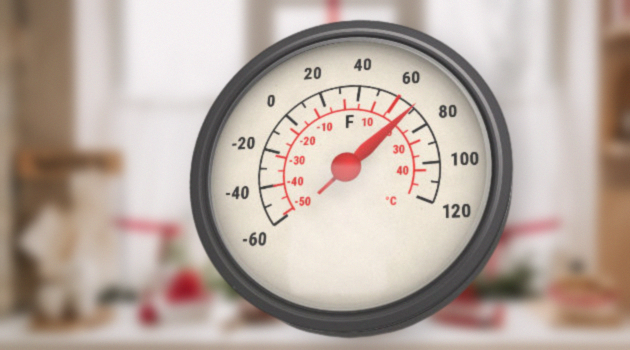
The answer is 70 °F
